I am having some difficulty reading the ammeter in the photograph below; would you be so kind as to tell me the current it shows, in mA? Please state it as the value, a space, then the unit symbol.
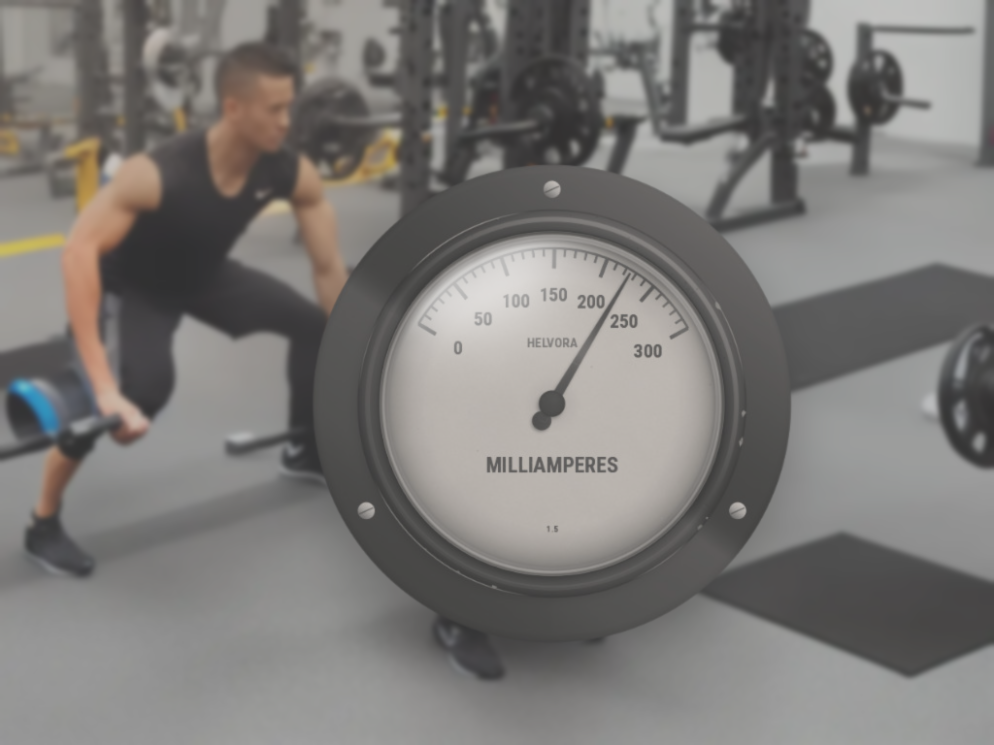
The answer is 225 mA
